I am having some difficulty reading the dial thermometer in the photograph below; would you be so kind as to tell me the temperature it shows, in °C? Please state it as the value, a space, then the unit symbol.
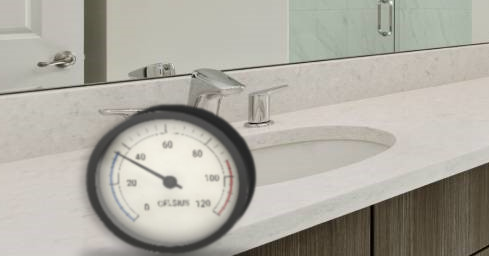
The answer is 36 °C
